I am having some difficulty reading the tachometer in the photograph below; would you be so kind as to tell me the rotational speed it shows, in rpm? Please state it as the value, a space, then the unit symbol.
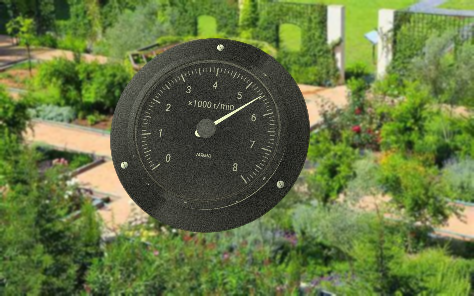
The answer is 5500 rpm
